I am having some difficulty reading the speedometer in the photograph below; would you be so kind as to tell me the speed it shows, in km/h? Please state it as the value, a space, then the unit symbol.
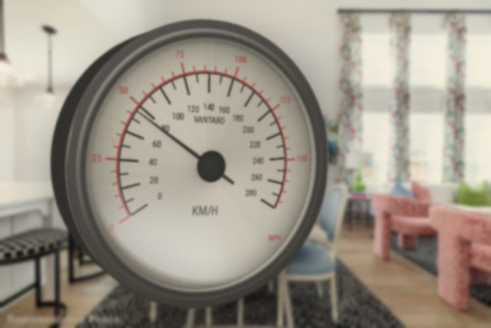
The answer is 75 km/h
